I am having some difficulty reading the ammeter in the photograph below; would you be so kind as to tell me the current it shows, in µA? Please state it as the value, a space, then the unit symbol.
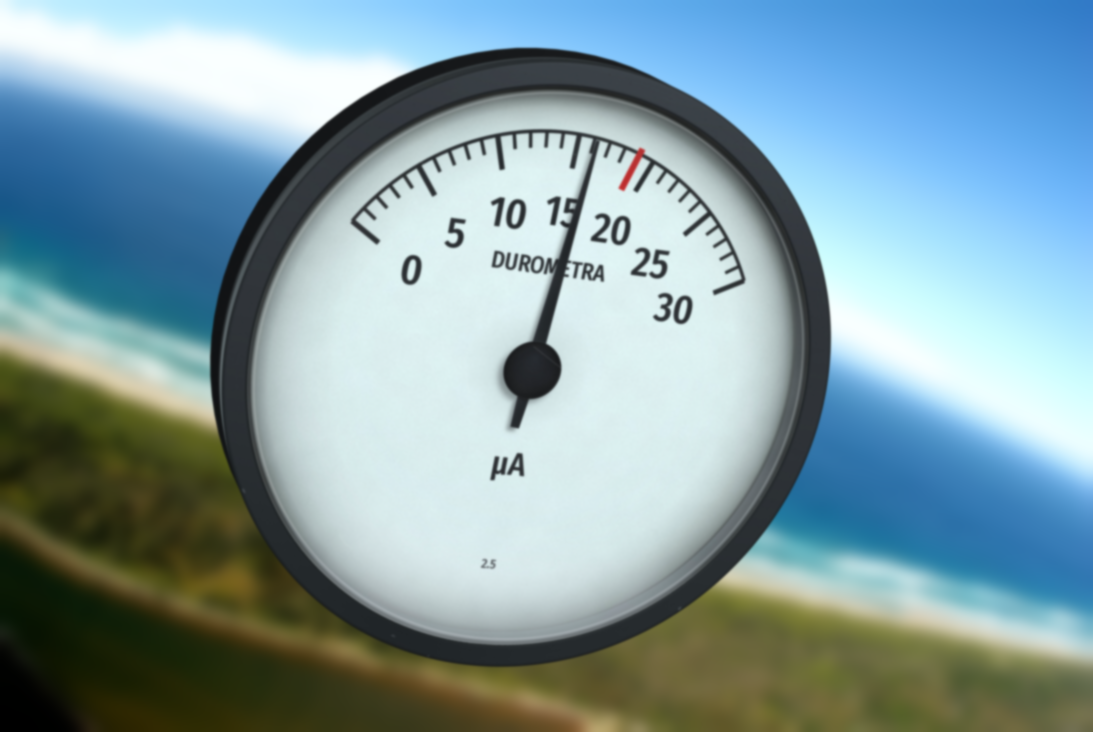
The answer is 16 µA
